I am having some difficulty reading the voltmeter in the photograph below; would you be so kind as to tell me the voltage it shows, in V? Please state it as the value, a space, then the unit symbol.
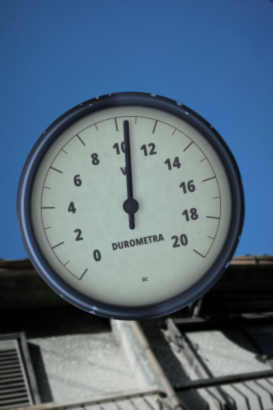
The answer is 10.5 V
